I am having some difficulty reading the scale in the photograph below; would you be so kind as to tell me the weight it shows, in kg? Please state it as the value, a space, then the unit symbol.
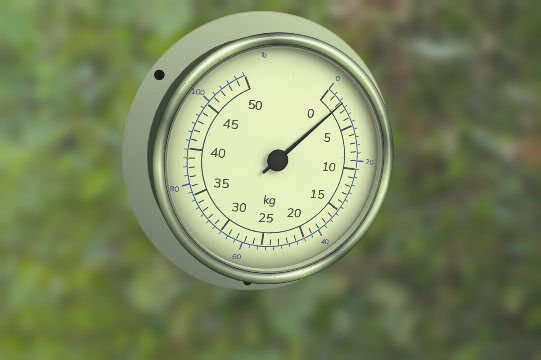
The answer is 2 kg
